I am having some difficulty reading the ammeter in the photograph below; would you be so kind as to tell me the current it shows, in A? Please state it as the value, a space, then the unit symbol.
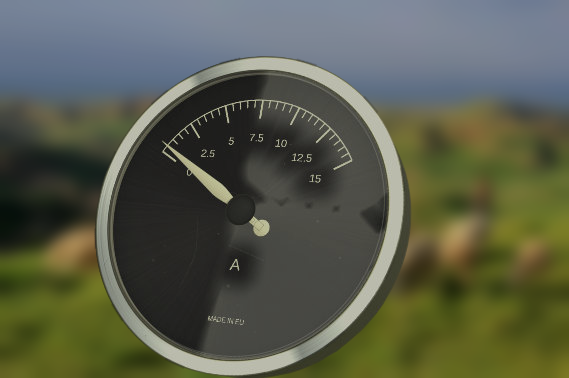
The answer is 0.5 A
